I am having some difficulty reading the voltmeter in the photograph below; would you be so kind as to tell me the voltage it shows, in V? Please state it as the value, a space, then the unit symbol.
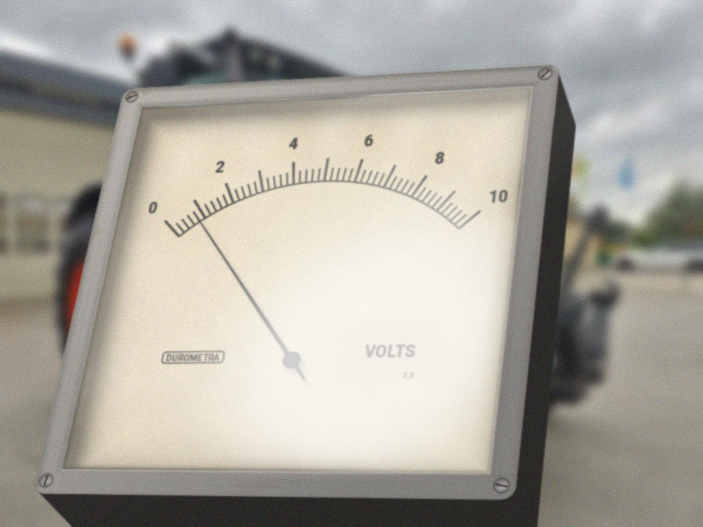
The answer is 0.8 V
